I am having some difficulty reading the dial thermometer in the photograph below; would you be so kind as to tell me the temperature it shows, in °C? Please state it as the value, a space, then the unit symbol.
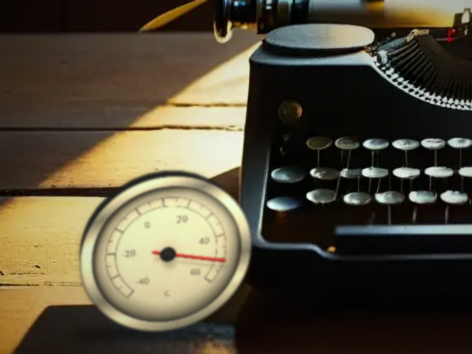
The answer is 50 °C
